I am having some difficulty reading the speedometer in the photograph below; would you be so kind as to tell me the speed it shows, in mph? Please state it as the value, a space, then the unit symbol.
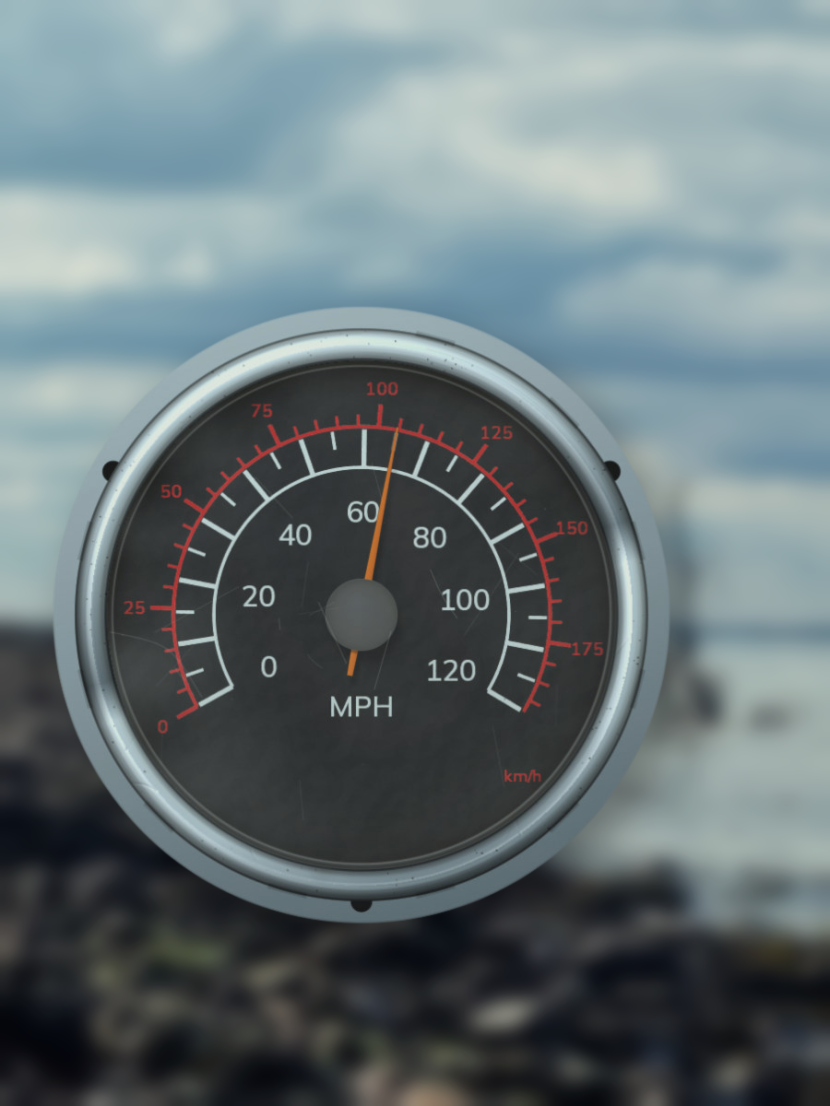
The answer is 65 mph
